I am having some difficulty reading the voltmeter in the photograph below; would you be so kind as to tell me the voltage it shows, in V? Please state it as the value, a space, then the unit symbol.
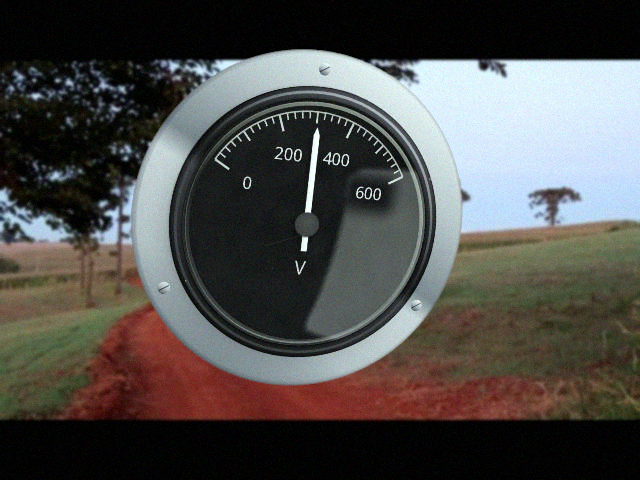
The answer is 300 V
